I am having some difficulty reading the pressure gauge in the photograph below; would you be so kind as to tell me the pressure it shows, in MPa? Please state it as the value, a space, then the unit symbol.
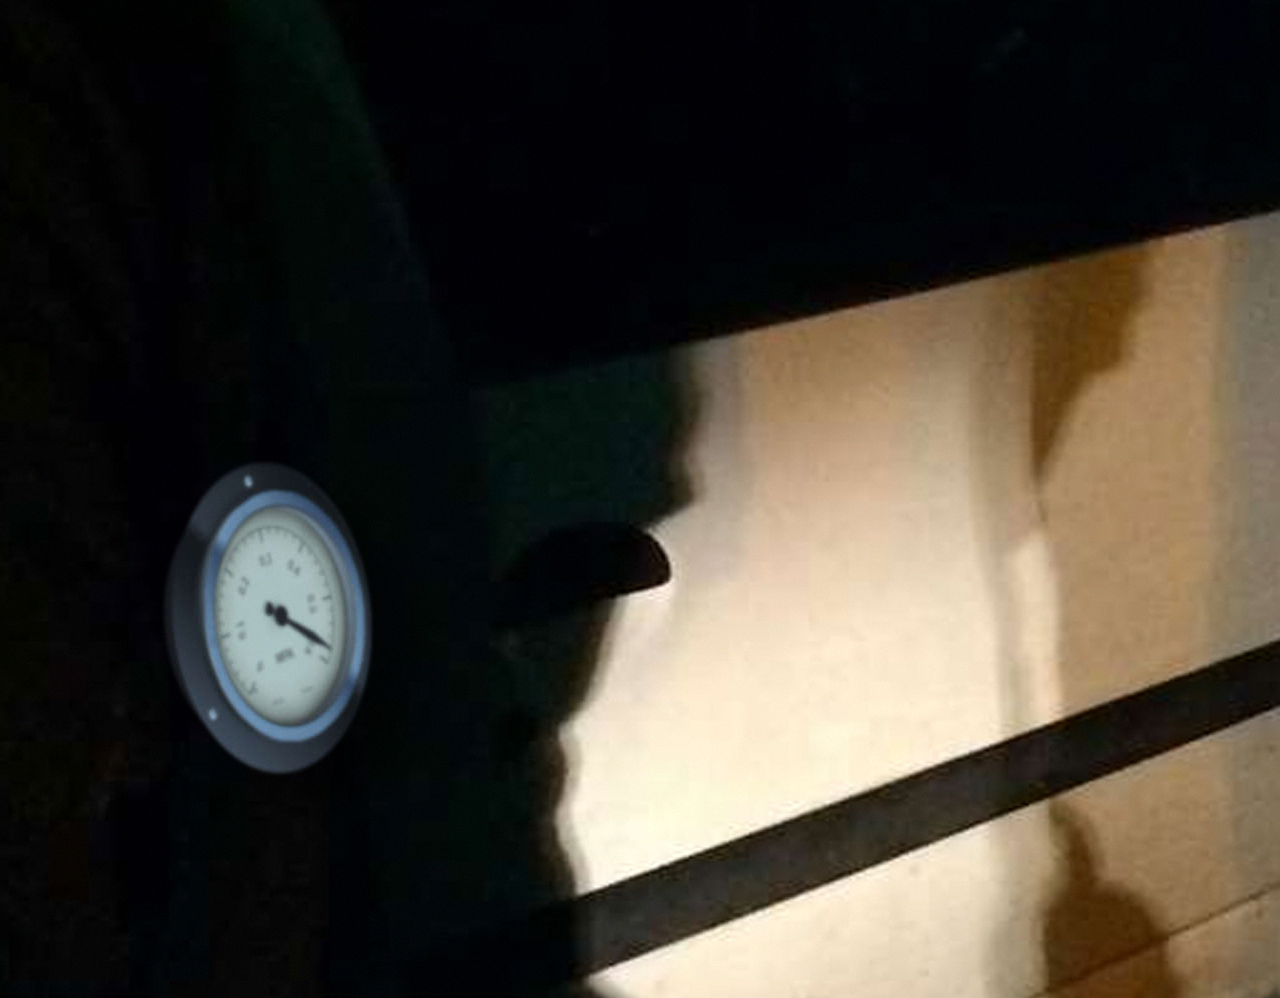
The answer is 0.58 MPa
